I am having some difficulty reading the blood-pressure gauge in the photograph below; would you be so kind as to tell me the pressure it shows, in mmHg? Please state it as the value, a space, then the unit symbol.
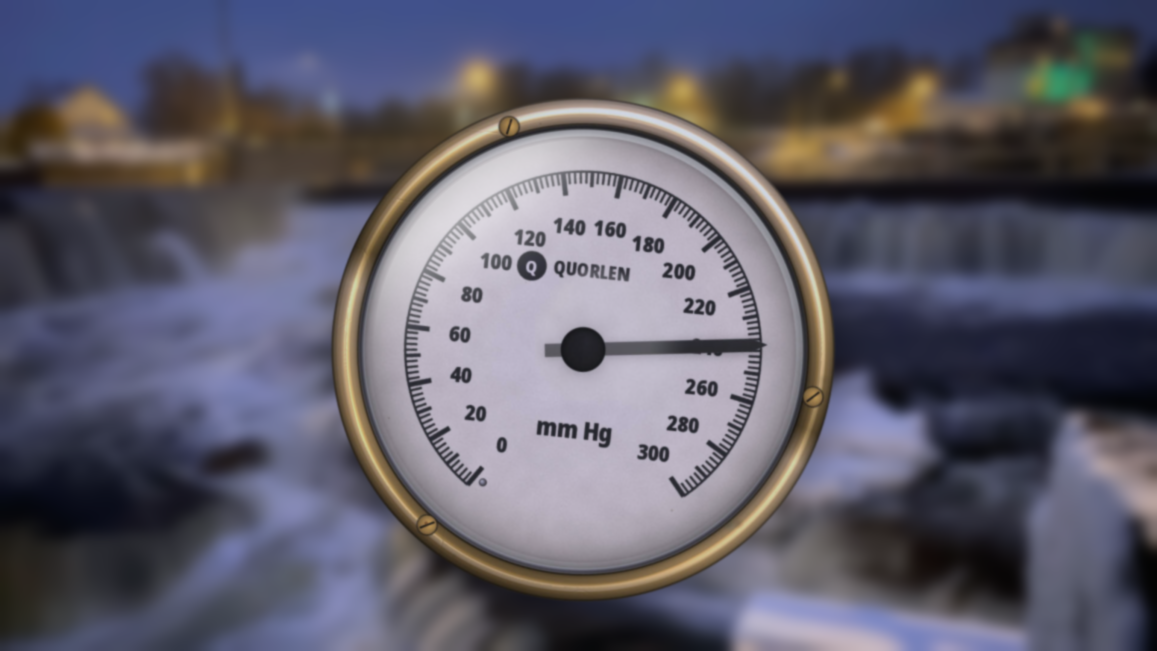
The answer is 240 mmHg
